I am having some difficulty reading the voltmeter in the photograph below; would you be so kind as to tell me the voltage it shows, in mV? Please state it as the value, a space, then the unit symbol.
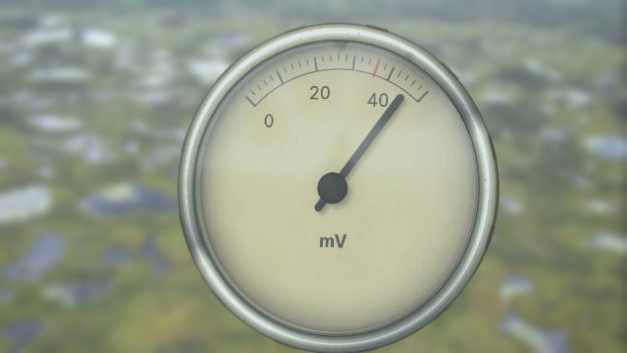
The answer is 46 mV
